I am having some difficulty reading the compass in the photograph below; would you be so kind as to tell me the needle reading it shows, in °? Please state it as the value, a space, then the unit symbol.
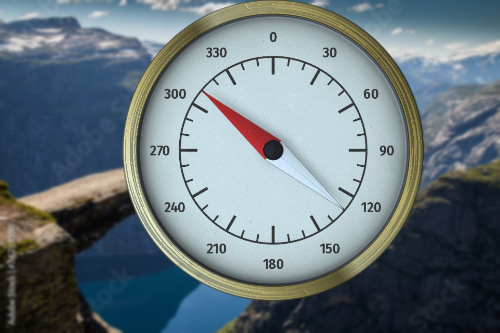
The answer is 310 °
